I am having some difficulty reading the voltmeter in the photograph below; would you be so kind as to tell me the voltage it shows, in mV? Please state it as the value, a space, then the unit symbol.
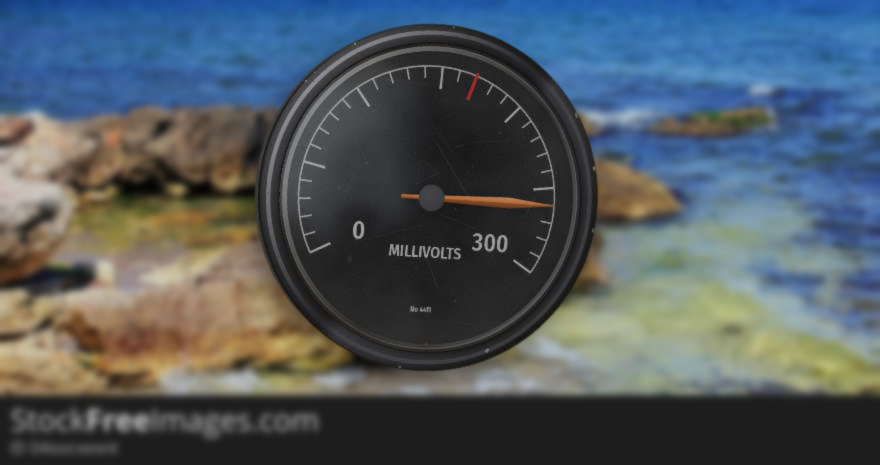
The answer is 260 mV
